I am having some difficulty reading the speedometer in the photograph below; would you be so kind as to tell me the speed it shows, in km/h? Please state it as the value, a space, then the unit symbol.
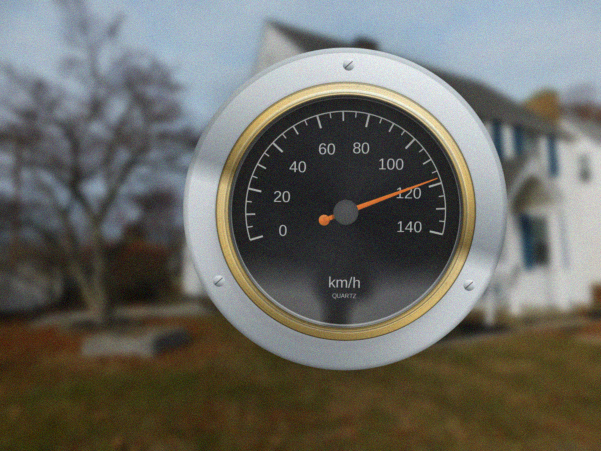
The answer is 117.5 km/h
